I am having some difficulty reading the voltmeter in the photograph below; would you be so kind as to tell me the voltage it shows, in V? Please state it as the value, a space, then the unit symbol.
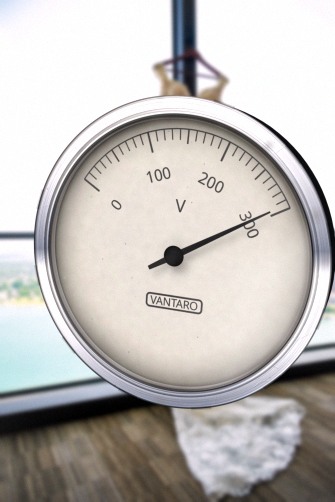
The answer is 295 V
